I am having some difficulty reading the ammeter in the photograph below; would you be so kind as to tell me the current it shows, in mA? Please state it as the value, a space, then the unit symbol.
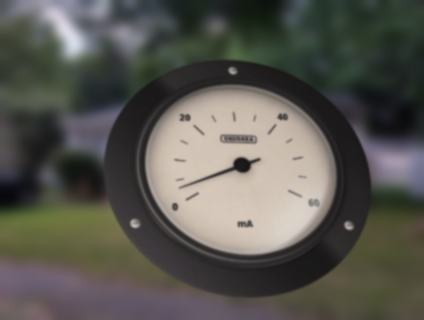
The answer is 2.5 mA
